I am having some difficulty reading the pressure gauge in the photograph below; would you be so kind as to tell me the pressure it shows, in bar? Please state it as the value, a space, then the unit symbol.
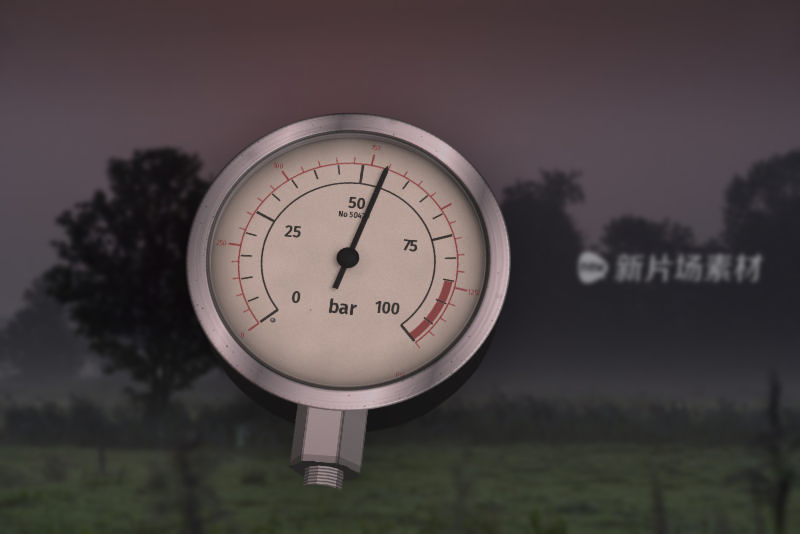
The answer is 55 bar
